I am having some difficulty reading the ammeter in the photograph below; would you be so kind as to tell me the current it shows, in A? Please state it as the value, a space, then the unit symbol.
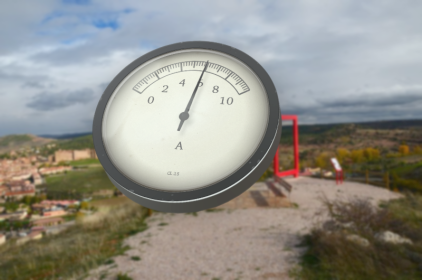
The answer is 6 A
